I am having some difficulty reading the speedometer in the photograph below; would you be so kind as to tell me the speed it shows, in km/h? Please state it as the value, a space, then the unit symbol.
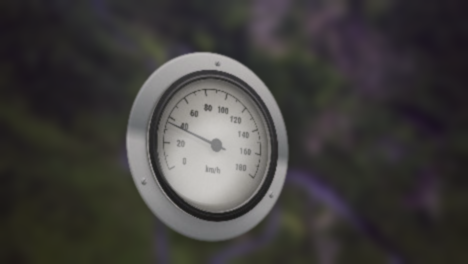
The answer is 35 km/h
